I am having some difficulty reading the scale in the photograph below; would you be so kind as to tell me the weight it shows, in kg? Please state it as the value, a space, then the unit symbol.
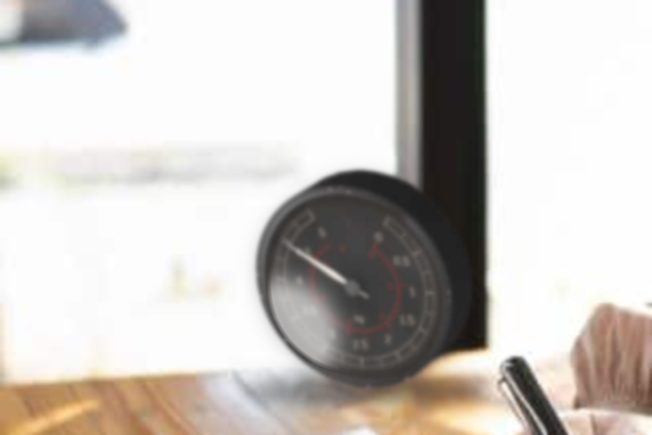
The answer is 4.5 kg
